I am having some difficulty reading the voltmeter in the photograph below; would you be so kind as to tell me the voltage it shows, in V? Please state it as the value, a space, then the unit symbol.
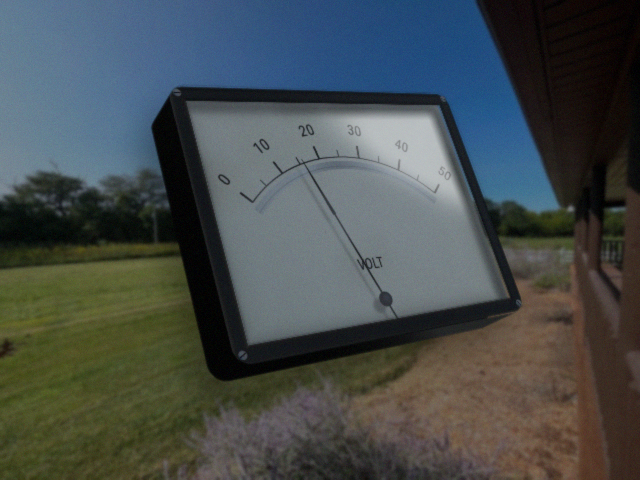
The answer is 15 V
